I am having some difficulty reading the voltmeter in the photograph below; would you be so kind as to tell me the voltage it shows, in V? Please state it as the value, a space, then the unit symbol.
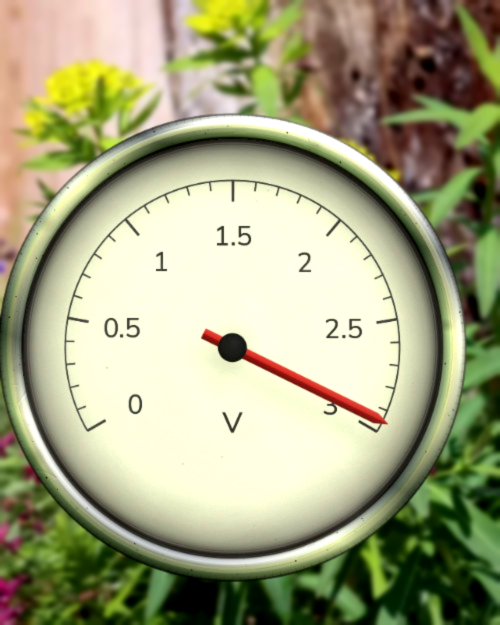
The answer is 2.95 V
